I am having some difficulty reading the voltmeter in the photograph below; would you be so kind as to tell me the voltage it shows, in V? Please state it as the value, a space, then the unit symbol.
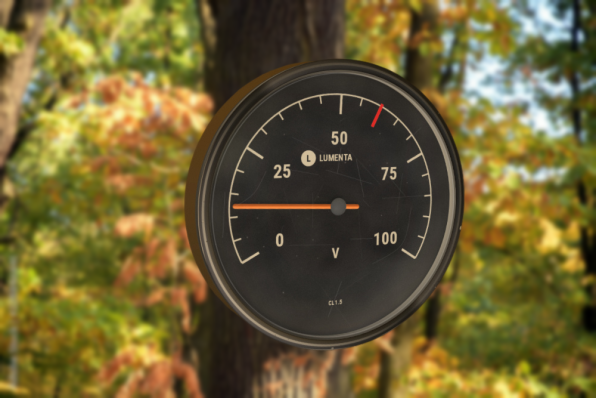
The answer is 12.5 V
